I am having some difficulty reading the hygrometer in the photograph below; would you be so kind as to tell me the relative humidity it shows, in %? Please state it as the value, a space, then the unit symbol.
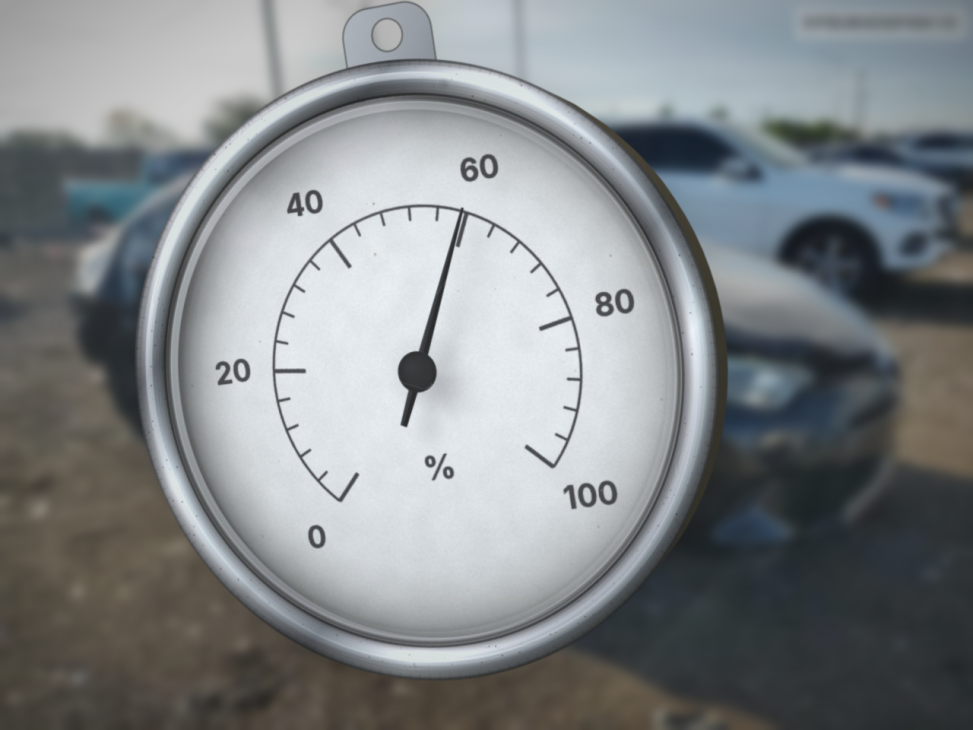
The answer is 60 %
